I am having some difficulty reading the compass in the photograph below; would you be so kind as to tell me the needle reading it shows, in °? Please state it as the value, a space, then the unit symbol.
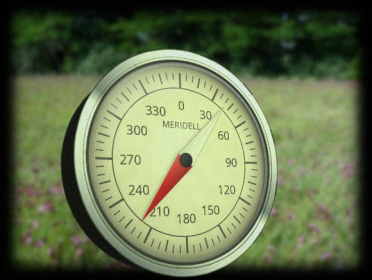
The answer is 220 °
